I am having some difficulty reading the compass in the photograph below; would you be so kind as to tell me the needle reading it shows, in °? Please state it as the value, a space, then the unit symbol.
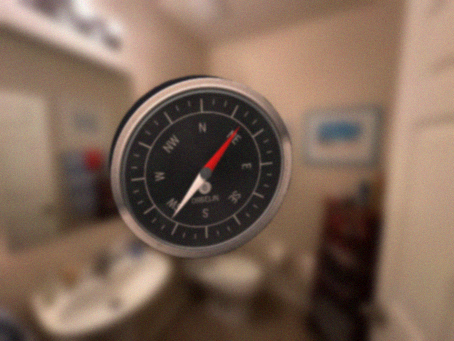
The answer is 40 °
